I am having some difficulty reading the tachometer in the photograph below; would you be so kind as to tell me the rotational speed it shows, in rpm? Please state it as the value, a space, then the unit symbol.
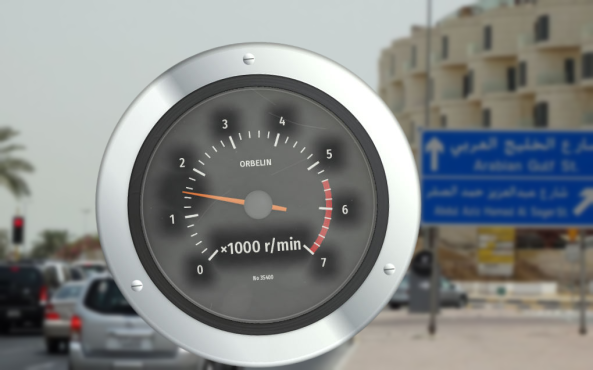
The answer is 1500 rpm
